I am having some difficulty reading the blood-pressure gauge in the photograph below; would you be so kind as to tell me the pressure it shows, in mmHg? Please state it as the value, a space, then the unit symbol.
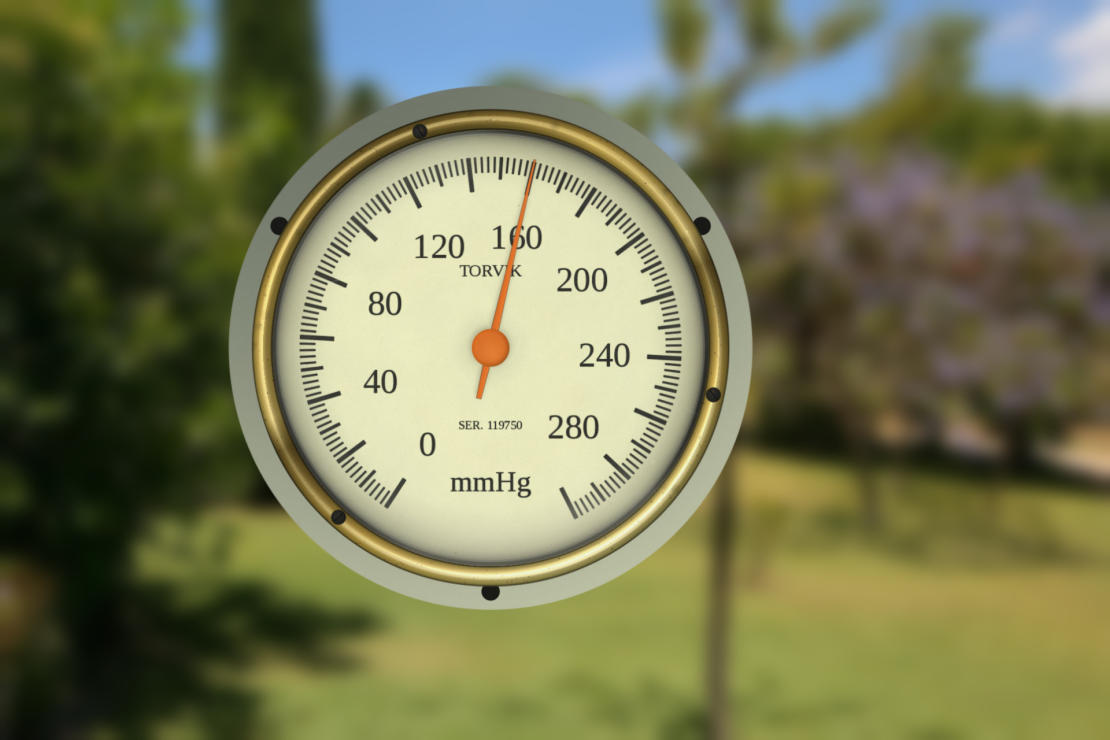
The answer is 160 mmHg
